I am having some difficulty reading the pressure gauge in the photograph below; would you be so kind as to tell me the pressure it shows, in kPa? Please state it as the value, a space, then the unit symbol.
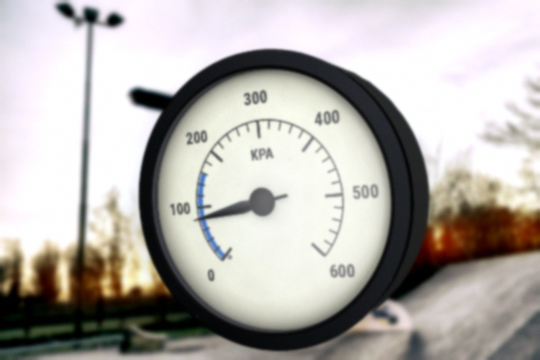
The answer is 80 kPa
